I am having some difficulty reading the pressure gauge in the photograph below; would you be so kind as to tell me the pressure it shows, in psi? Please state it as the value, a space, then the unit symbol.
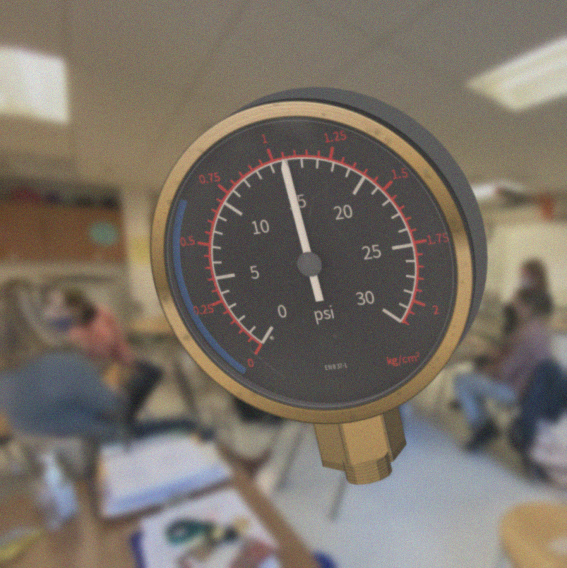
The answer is 15 psi
